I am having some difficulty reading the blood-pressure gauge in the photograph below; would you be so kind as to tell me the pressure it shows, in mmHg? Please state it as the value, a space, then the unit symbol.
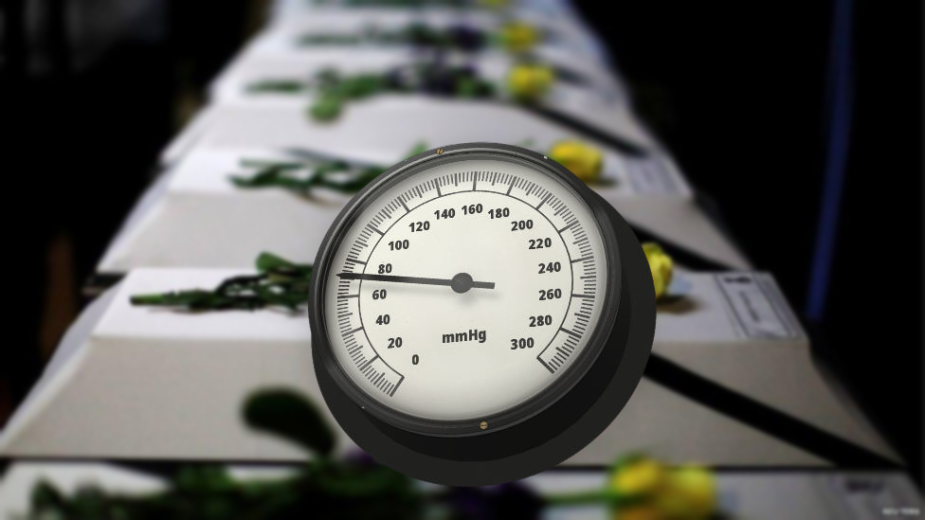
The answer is 70 mmHg
